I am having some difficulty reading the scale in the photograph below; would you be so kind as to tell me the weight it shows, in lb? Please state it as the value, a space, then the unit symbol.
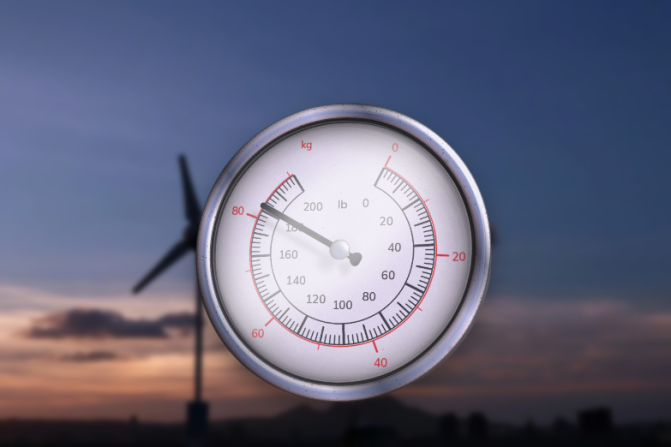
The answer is 182 lb
